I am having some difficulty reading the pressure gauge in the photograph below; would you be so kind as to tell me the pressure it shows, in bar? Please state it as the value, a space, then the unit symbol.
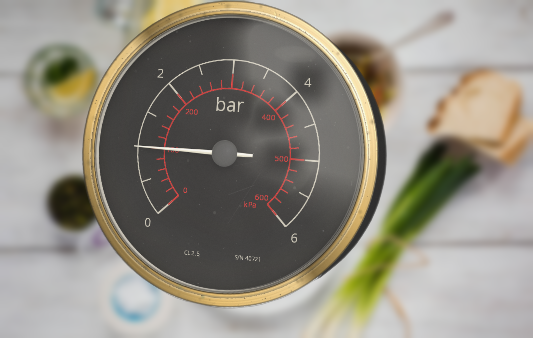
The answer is 1 bar
